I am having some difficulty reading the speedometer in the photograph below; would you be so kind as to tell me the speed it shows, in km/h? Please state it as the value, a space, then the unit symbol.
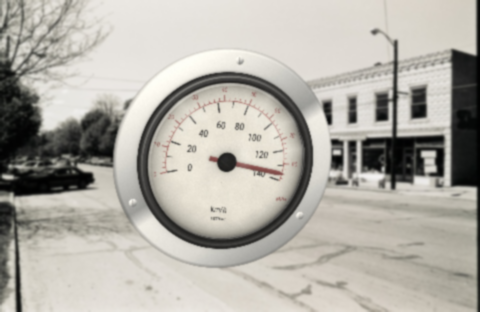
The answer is 135 km/h
